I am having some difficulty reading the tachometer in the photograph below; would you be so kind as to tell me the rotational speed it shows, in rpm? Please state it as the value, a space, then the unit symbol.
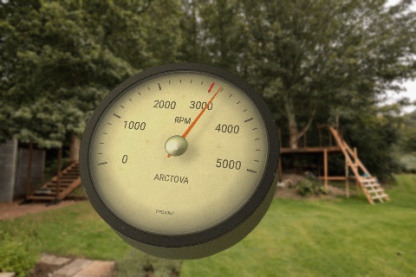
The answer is 3200 rpm
